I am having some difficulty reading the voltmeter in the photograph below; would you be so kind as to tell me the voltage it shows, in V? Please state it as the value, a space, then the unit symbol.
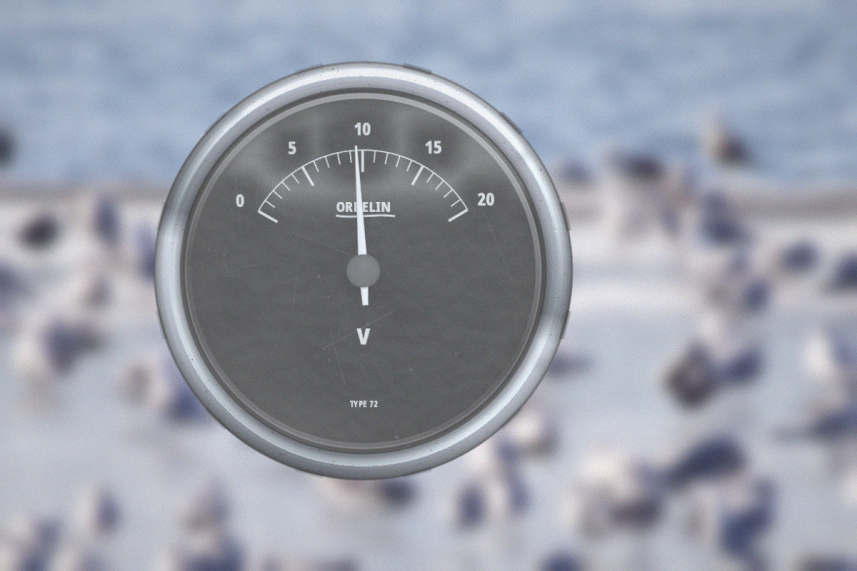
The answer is 9.5 V
